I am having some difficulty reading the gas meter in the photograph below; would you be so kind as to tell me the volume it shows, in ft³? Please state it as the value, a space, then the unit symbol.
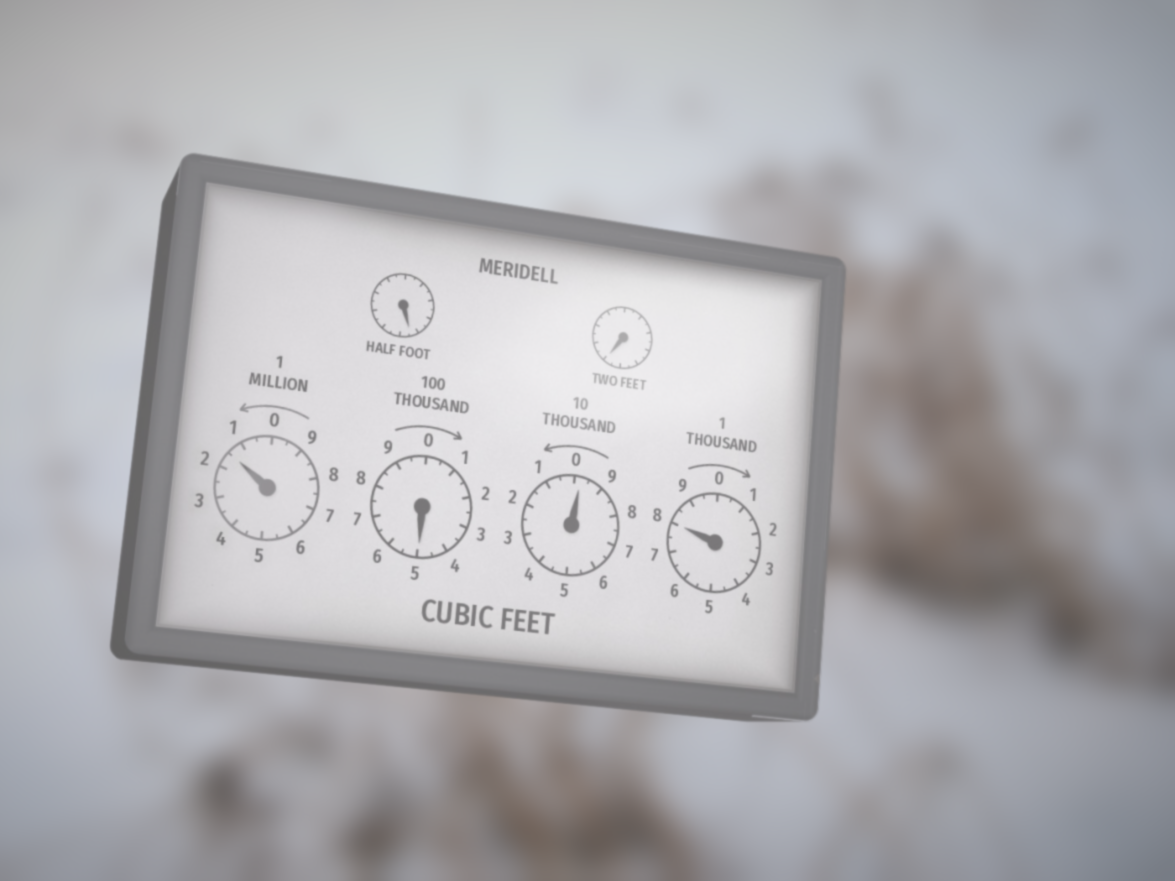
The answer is 149800 ft³
